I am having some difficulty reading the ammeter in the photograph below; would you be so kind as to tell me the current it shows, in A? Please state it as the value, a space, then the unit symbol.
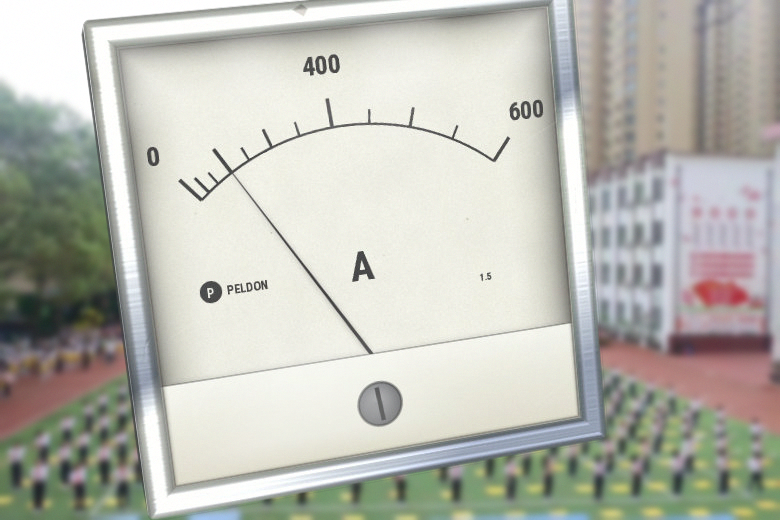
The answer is 200 A
